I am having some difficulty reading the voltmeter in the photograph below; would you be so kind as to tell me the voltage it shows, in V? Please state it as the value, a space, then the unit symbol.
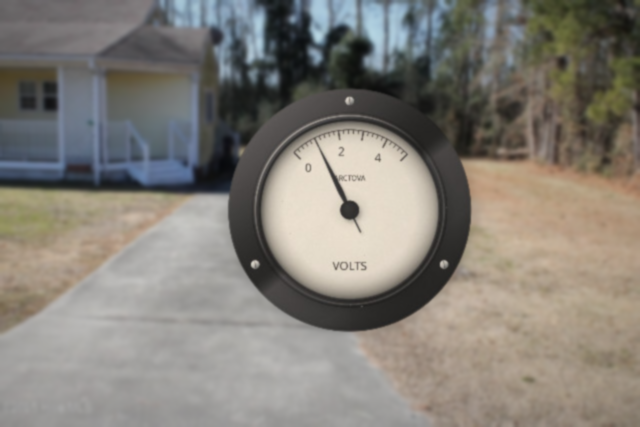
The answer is 1 V
